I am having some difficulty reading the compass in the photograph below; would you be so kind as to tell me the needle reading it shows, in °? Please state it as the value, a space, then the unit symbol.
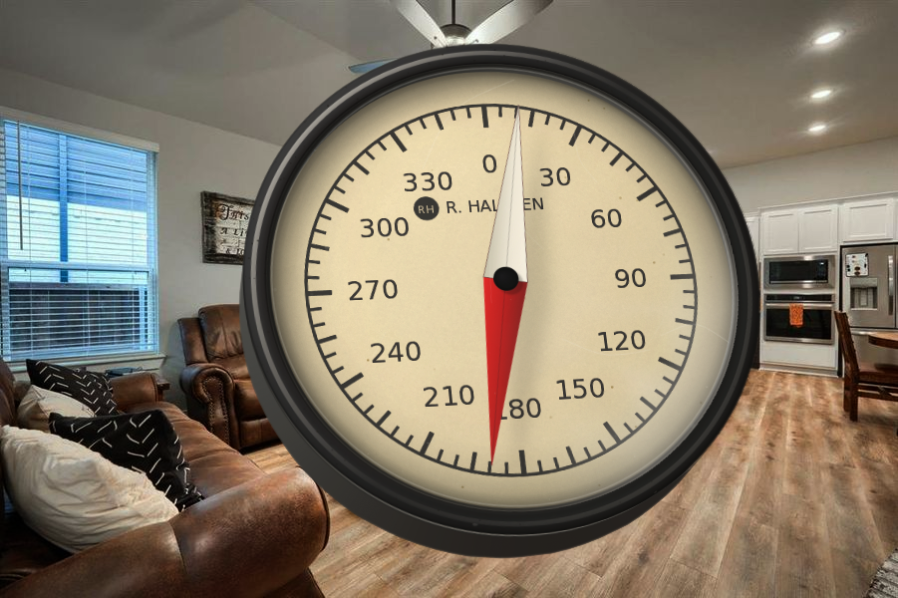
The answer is 190 °
